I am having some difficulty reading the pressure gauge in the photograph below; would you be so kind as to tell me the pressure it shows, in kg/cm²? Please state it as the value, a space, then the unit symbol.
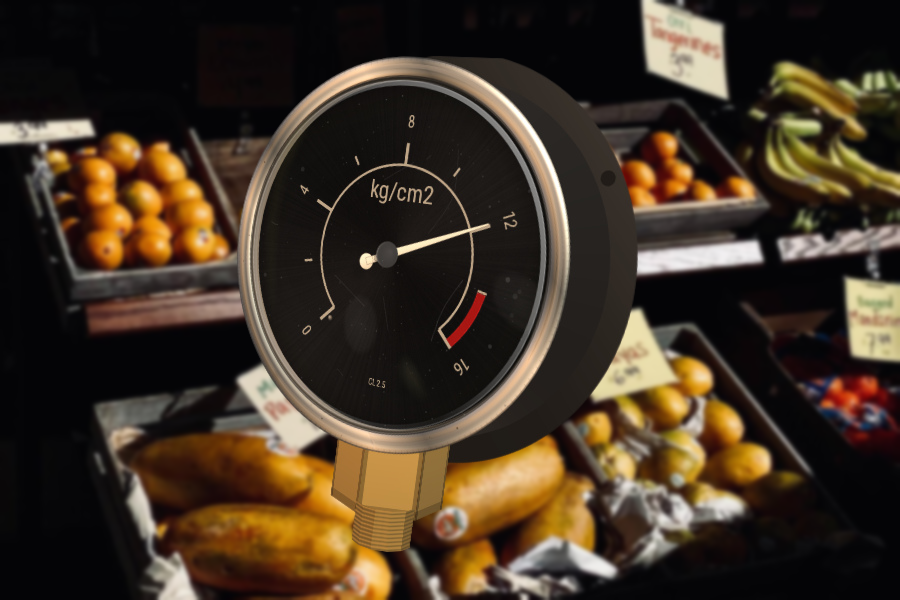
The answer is 12 kg/cm²
